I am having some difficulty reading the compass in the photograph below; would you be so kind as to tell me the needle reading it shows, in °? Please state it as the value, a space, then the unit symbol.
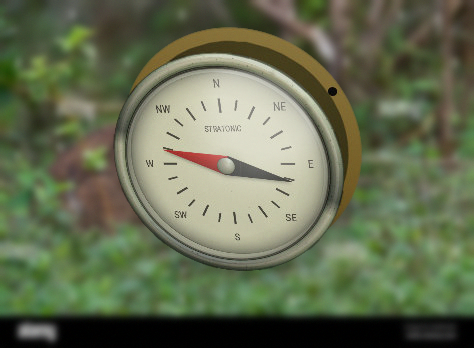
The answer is 285 °
